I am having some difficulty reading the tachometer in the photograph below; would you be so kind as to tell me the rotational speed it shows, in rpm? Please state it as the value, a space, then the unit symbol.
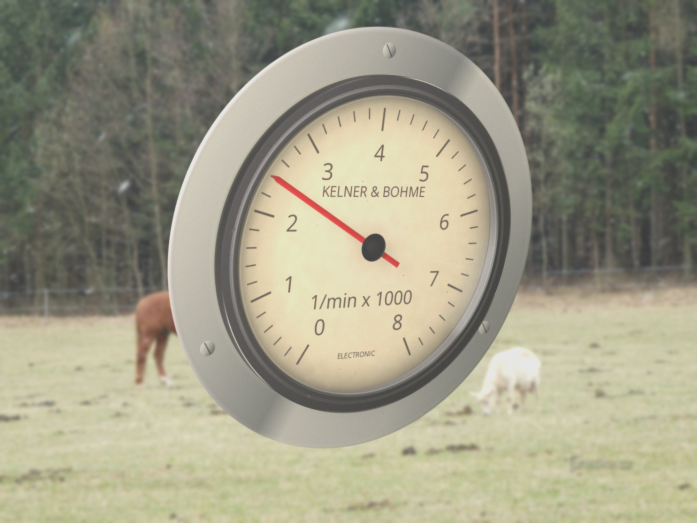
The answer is 2400 rpm
